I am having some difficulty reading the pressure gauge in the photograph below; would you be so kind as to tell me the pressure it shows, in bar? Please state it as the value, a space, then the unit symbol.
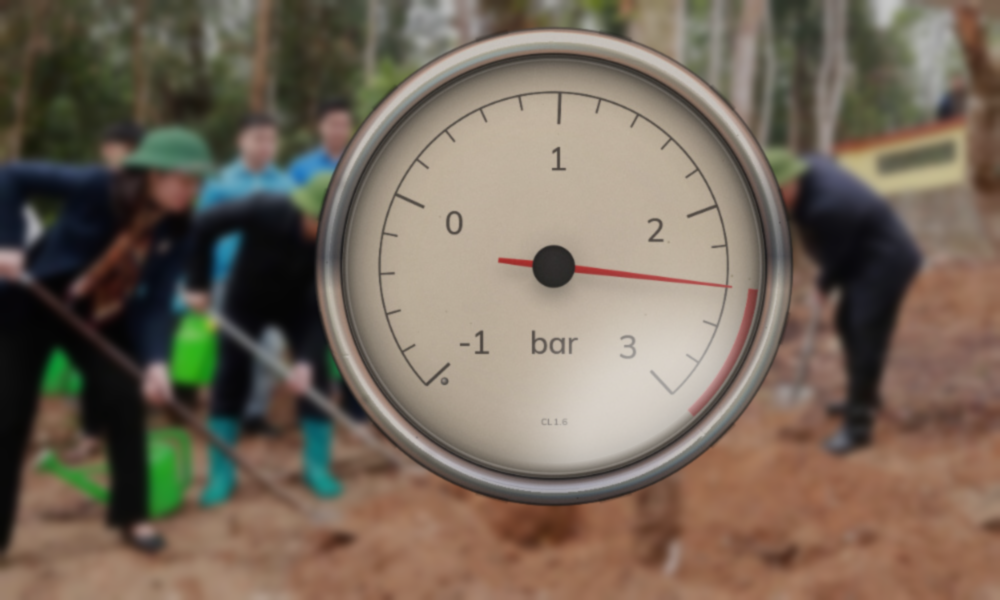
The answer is 2.4 bar
